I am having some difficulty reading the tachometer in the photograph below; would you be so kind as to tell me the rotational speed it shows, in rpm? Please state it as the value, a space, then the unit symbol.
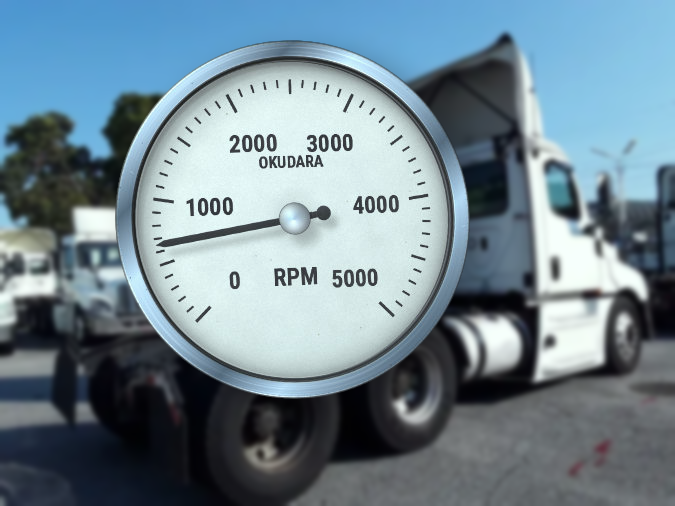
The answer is 650 rpm
